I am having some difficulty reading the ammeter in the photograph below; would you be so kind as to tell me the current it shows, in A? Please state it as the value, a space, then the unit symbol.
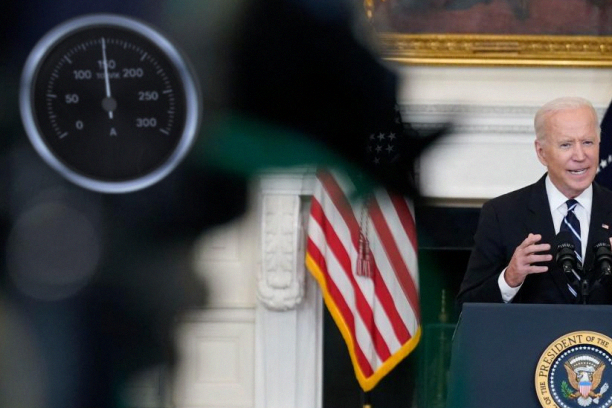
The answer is 150 A
